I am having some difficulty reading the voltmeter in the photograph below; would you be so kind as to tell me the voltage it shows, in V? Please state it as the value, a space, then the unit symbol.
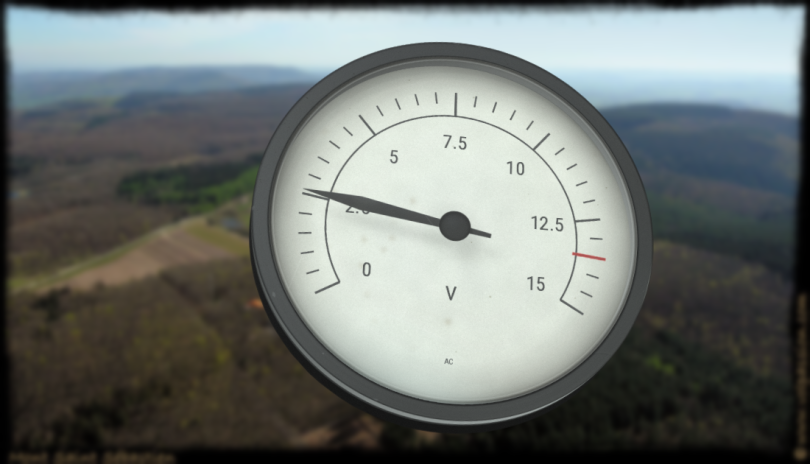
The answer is 2.5 V
